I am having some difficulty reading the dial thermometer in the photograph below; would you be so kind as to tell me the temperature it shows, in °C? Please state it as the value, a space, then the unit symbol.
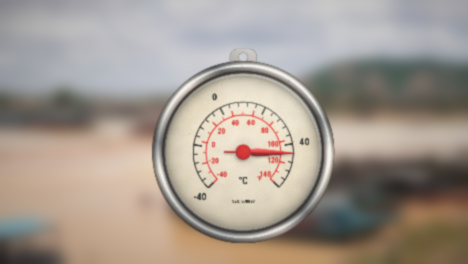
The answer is 44 °C
